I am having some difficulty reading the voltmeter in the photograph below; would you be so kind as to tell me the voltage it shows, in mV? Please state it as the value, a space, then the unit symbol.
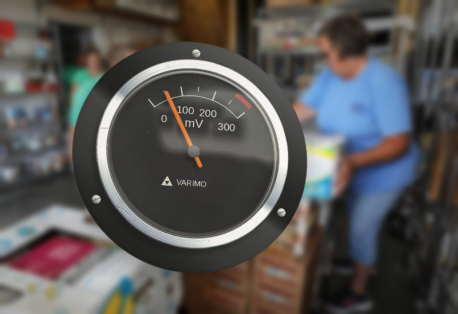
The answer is 50 mV
